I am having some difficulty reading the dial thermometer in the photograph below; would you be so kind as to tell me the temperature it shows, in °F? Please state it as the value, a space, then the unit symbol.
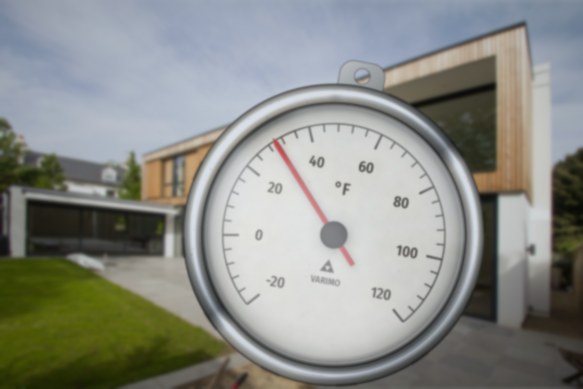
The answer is 30 °F
